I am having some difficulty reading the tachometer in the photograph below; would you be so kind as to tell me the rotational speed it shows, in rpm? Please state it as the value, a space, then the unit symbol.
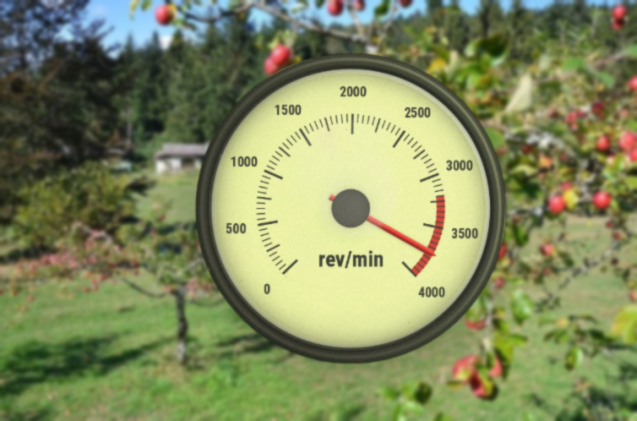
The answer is 3750 rpm
